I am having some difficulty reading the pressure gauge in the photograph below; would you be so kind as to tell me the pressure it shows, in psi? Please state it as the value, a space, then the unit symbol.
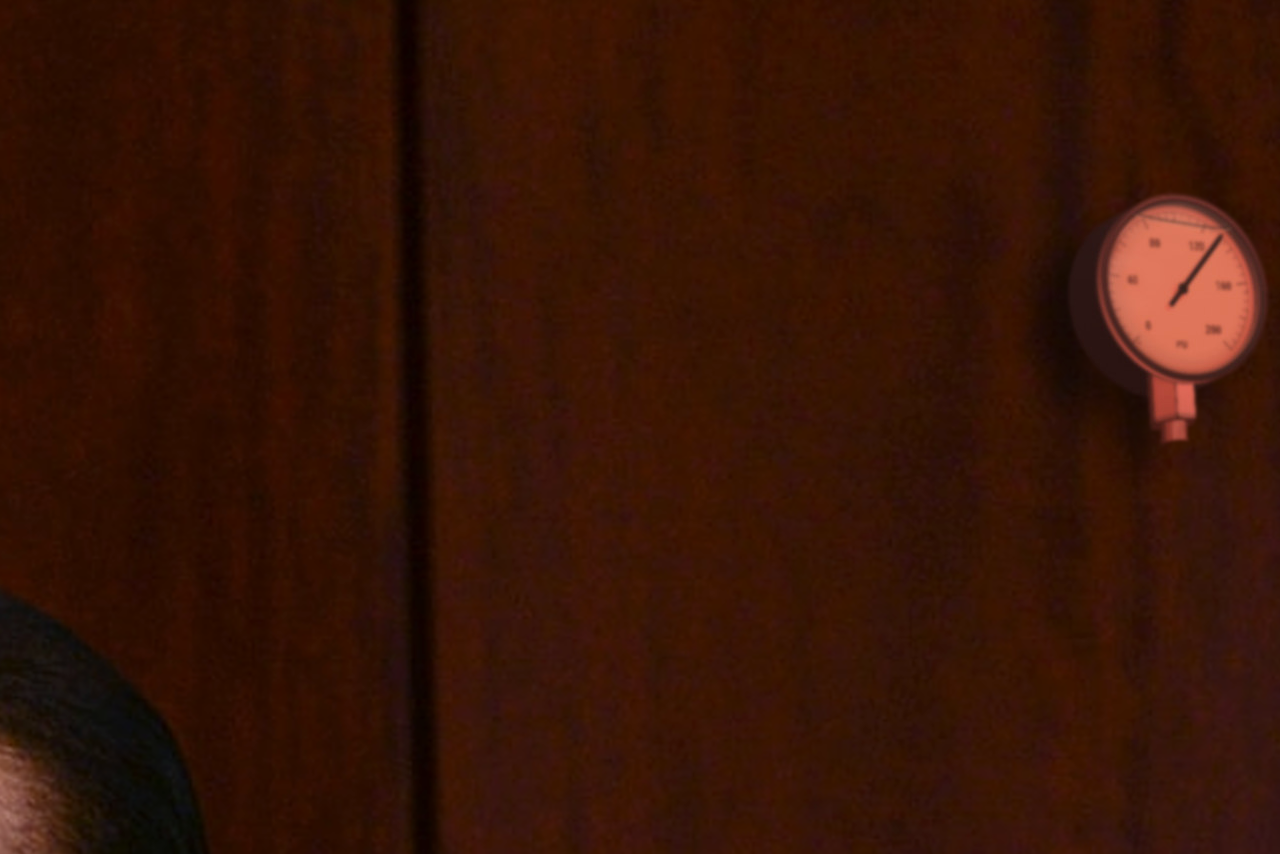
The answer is 130 psi
